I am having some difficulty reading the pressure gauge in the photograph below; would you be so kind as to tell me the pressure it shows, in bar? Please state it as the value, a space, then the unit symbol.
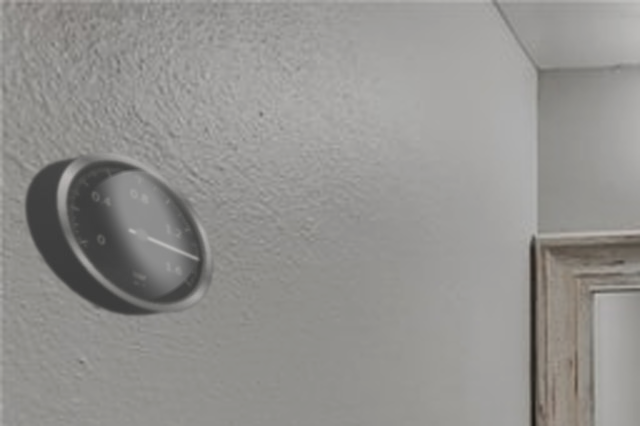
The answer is 1.4 bar
